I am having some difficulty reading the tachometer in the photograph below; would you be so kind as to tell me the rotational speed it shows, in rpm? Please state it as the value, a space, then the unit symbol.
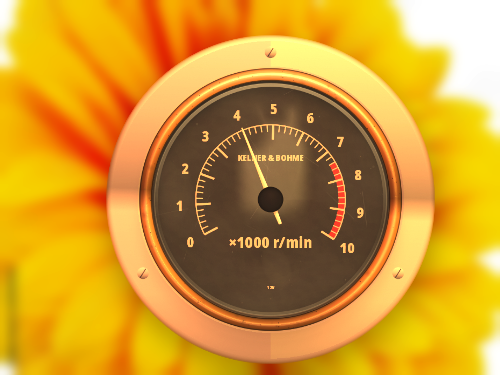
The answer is 4000 rpm
